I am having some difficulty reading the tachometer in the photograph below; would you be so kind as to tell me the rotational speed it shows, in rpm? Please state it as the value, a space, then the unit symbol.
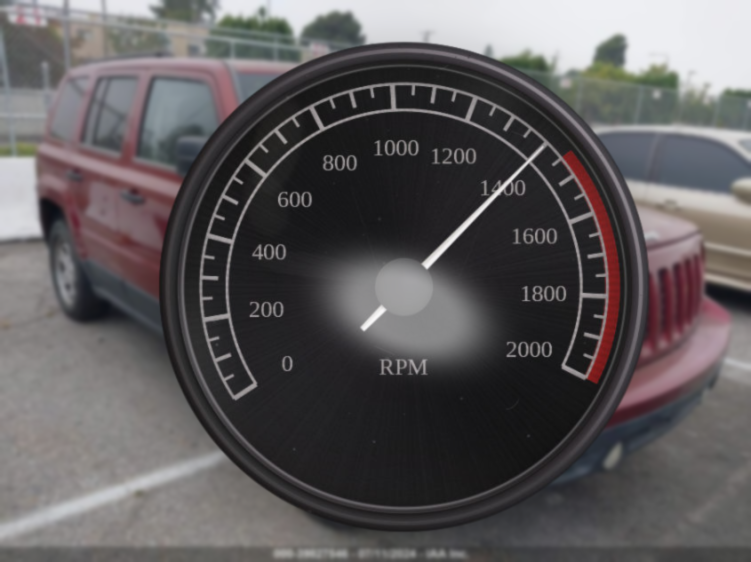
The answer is 1400 rpm
